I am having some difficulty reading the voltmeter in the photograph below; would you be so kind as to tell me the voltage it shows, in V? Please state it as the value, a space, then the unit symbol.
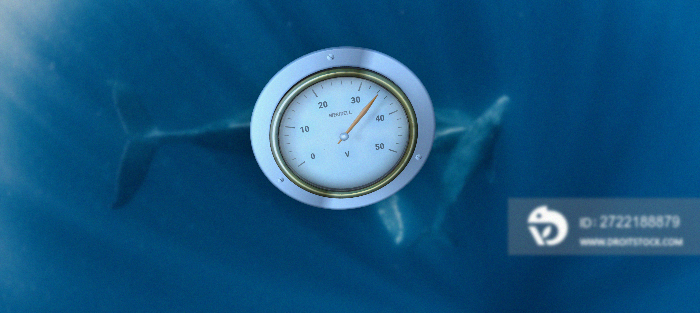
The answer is 34 V
